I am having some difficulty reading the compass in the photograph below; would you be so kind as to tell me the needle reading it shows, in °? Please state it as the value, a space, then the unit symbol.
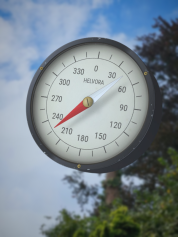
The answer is 225 °
